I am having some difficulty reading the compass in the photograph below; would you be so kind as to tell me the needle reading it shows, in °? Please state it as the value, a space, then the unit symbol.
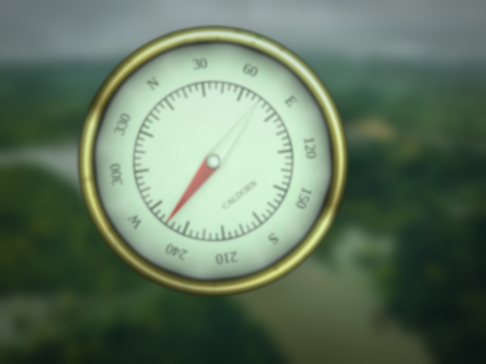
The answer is 255 °
